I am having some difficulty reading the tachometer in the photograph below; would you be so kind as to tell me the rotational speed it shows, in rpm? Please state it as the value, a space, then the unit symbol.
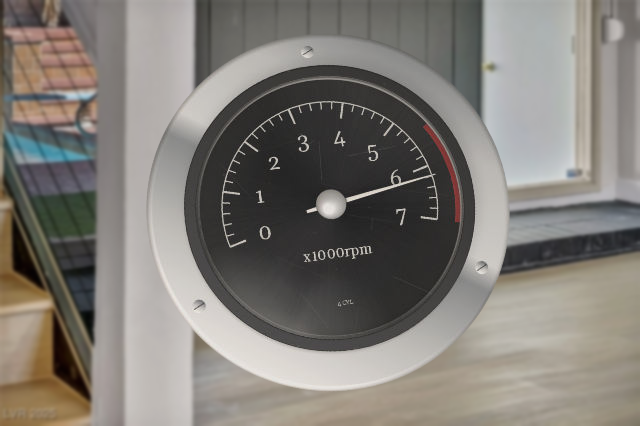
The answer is 6200 rpm
